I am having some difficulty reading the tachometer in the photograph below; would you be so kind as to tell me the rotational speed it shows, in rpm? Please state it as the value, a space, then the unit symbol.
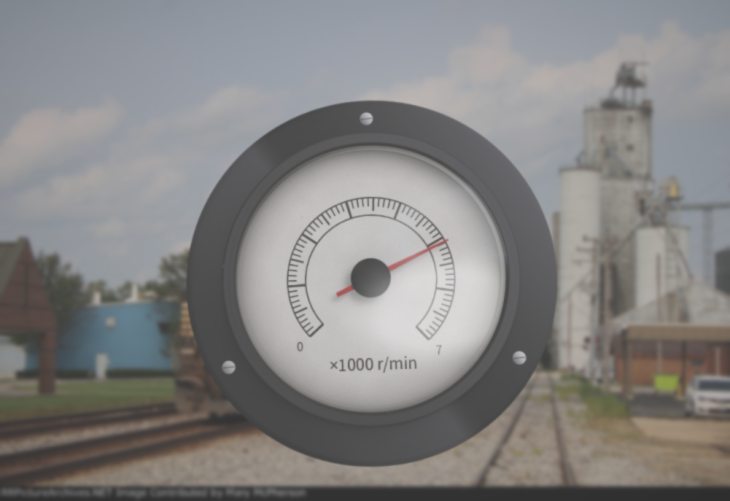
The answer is 5100 rpm
